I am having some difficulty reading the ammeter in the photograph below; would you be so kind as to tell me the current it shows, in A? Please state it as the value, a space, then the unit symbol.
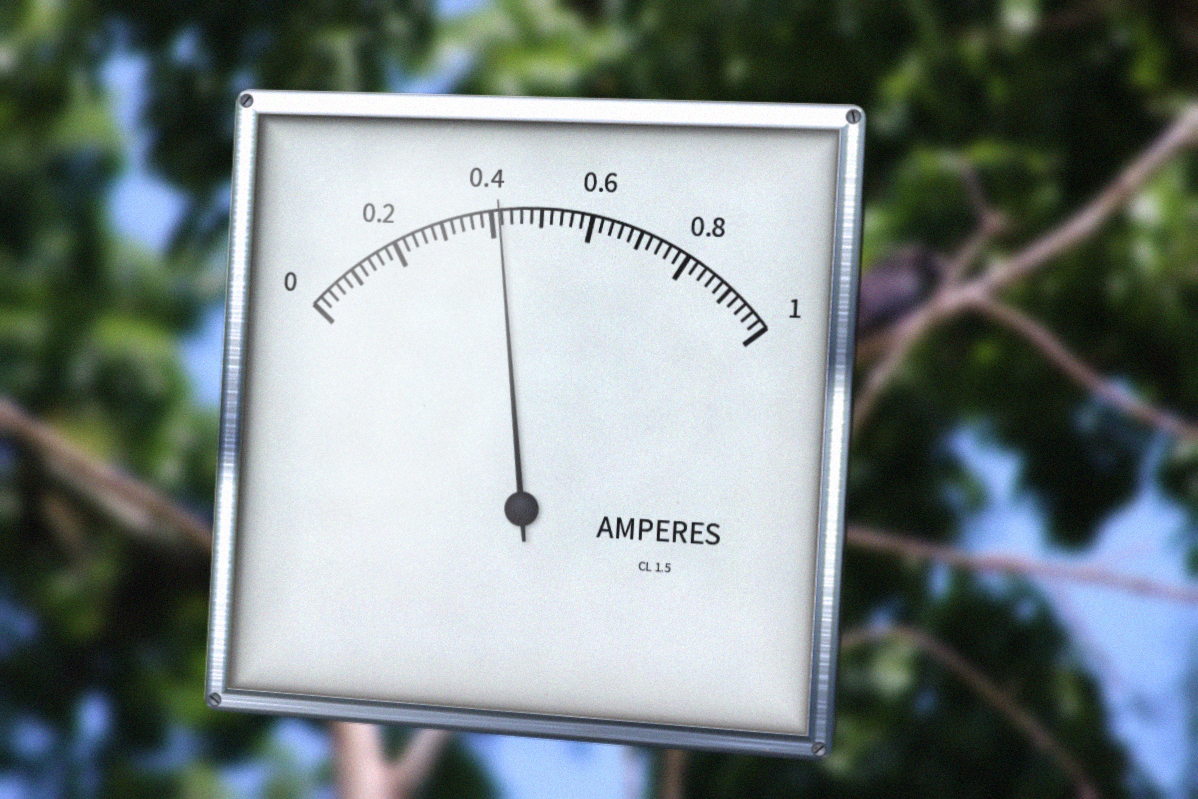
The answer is 0.42 A
